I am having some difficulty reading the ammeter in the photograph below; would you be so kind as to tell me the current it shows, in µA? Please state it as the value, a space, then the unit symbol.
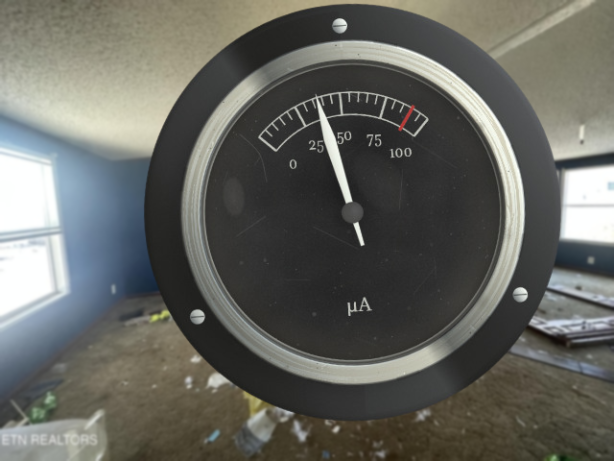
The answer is 37.5 µA
